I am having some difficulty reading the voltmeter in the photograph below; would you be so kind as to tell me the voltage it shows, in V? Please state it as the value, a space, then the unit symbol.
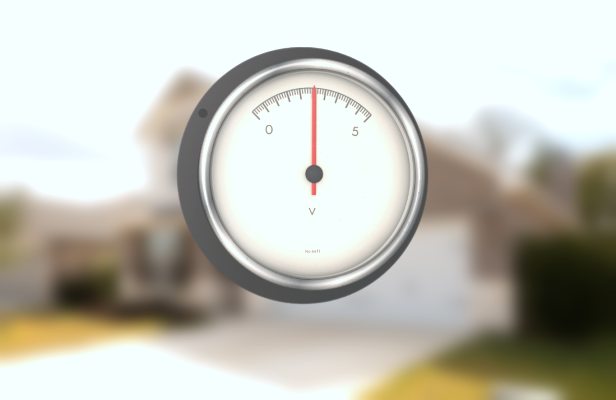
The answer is 2.5 V
